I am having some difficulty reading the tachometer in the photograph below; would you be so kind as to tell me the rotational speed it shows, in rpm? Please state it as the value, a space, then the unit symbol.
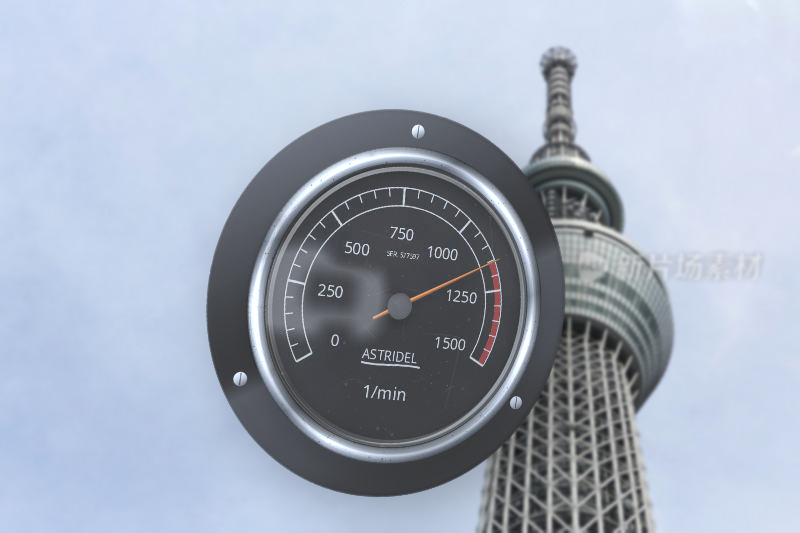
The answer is 1150 rpm
